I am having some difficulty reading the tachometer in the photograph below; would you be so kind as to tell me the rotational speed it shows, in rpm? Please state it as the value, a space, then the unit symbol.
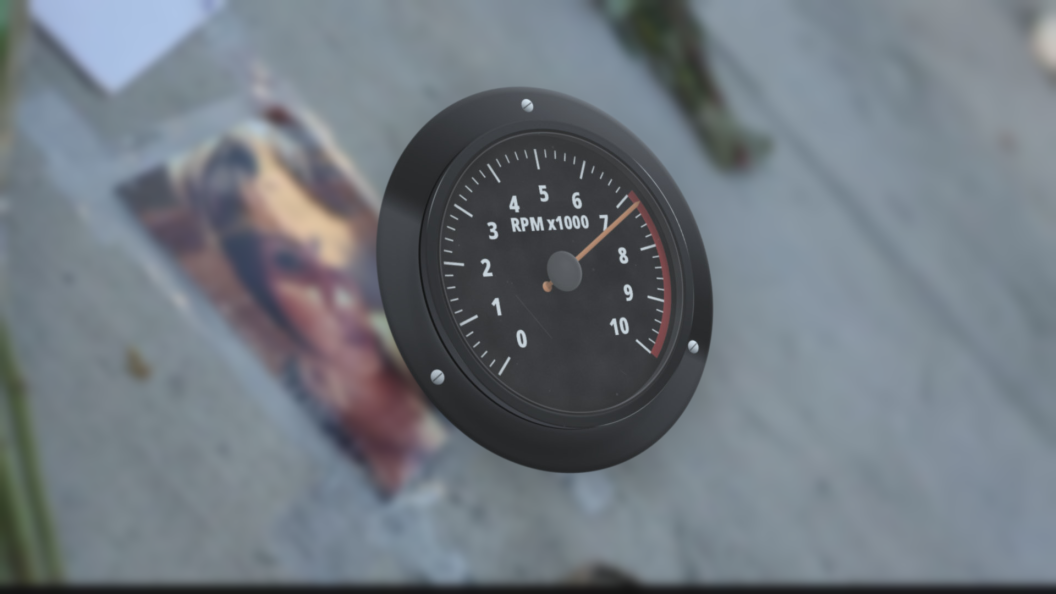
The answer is 7200 rpm
